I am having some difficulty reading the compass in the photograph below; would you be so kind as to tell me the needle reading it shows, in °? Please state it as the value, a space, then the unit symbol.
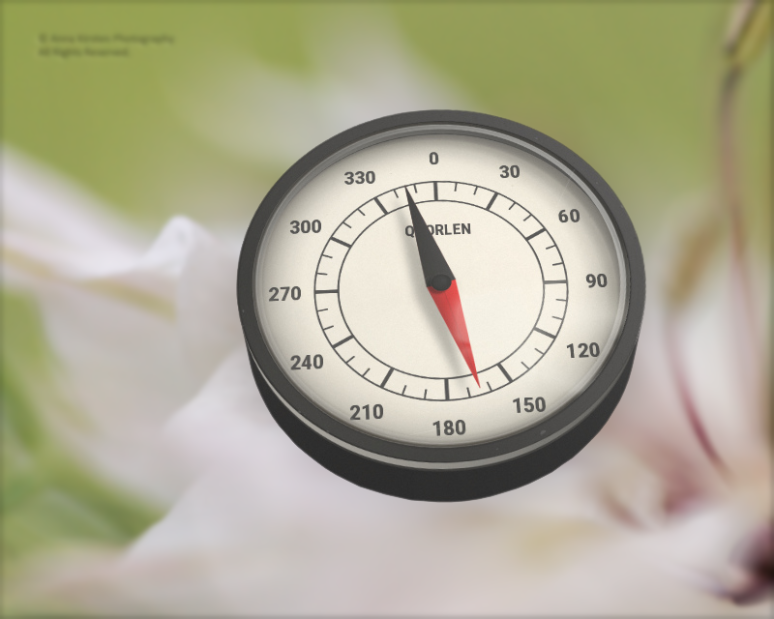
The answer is 165 °
